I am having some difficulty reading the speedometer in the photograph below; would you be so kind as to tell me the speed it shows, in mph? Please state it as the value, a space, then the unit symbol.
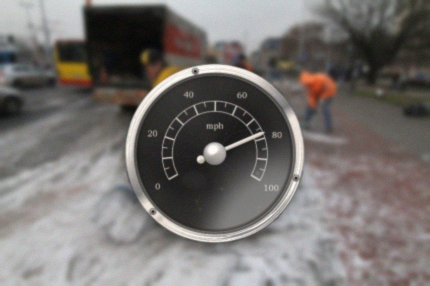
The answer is 77.5 mph
